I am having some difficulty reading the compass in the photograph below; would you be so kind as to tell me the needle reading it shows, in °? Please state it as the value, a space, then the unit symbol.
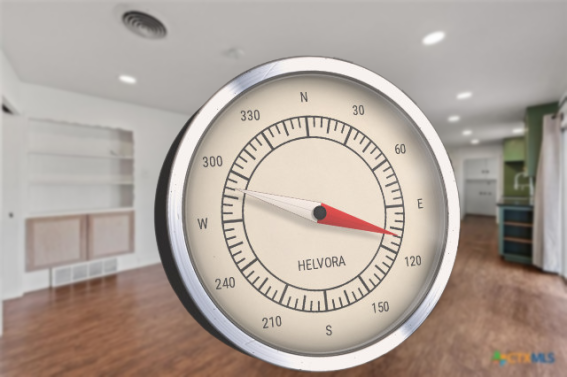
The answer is 110 °
